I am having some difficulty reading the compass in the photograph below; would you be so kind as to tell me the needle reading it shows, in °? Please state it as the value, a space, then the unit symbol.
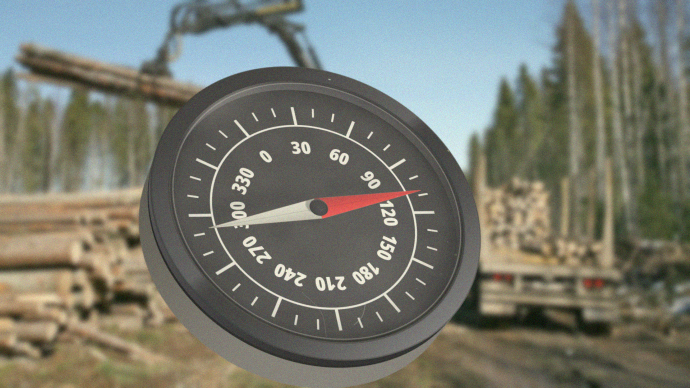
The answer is 110 °
